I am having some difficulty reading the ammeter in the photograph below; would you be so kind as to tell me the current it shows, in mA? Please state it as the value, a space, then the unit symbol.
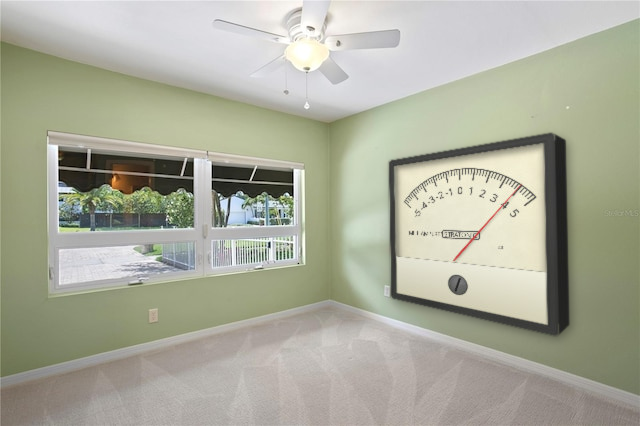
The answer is 4 mA
